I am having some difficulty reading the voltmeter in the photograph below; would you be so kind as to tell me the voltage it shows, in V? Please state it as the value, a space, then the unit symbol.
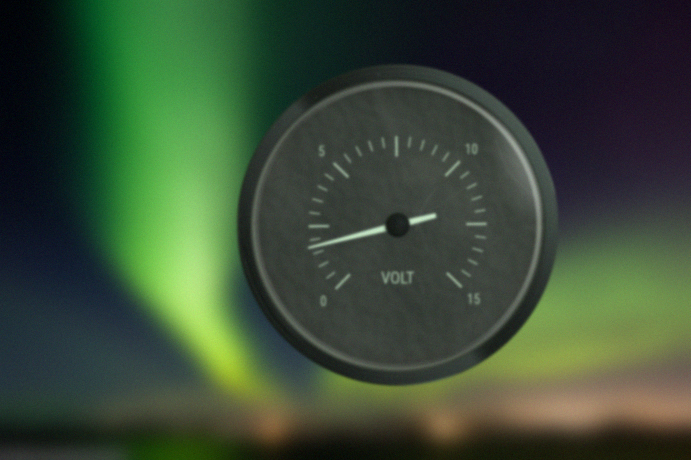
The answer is 1.75 V
